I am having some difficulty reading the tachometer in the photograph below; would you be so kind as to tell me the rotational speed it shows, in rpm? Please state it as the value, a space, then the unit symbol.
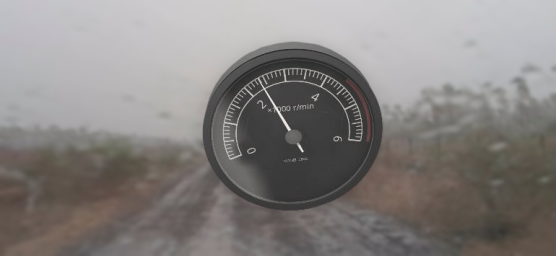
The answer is 2400 rpm
